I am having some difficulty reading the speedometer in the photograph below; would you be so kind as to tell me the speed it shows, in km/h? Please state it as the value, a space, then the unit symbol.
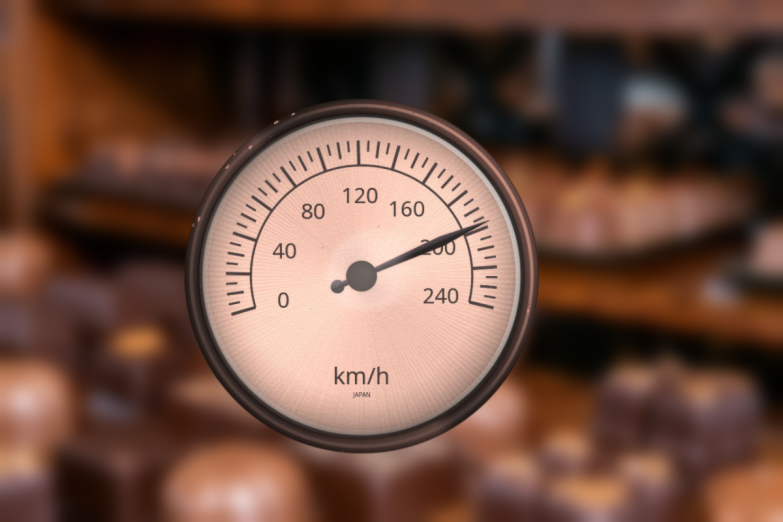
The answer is 197.5 km/h
